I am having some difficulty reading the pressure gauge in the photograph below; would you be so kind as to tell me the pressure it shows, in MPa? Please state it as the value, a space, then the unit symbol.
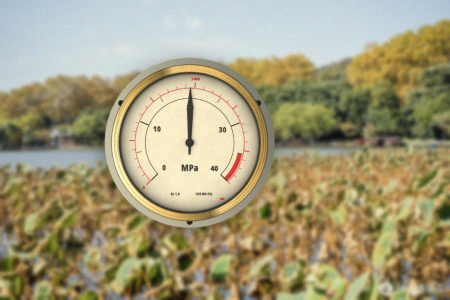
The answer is 20 MPa
